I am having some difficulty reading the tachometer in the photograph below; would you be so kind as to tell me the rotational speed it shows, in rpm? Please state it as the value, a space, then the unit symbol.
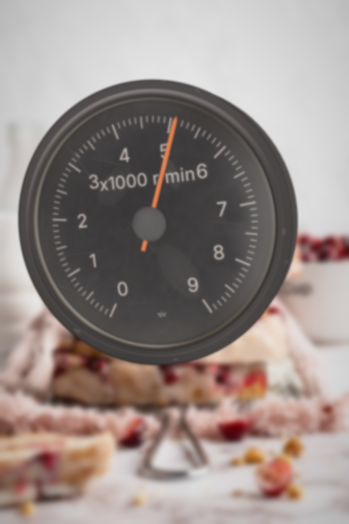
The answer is 5100 rpm
